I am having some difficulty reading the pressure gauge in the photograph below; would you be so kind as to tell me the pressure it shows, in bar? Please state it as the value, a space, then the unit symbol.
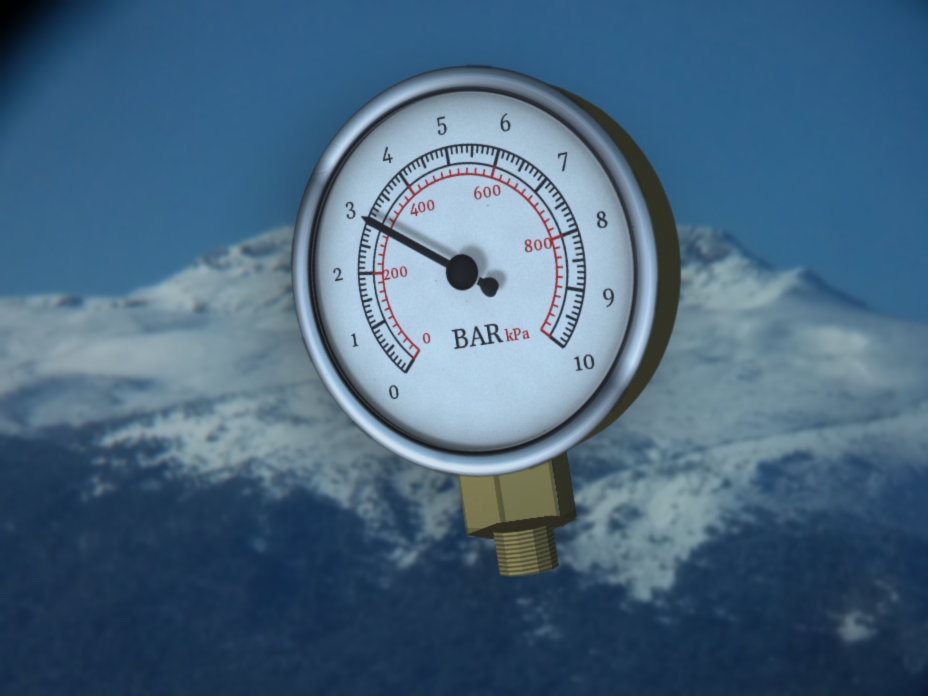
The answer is 3 bar
